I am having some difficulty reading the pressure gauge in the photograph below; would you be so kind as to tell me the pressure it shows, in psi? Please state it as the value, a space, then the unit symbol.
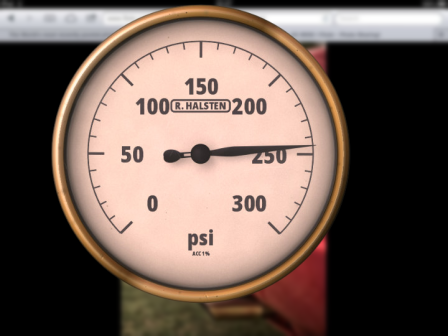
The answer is 245 psi
